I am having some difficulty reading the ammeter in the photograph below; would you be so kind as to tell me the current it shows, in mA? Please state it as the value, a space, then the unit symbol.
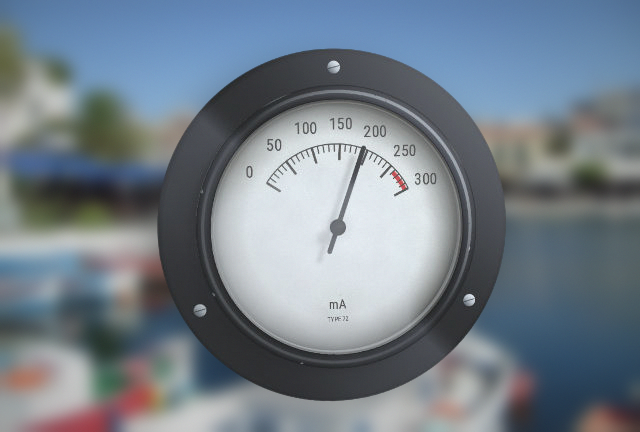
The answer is 190 mA
